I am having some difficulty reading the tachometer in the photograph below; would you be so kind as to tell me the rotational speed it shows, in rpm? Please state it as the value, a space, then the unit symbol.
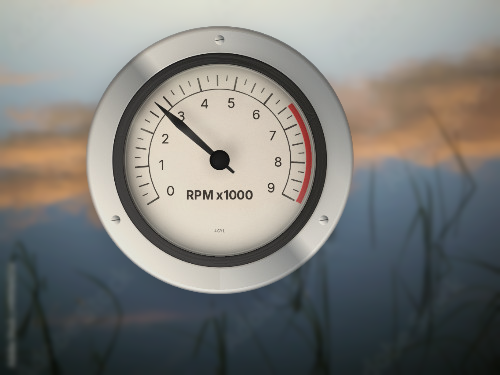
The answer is 2750 rpm
